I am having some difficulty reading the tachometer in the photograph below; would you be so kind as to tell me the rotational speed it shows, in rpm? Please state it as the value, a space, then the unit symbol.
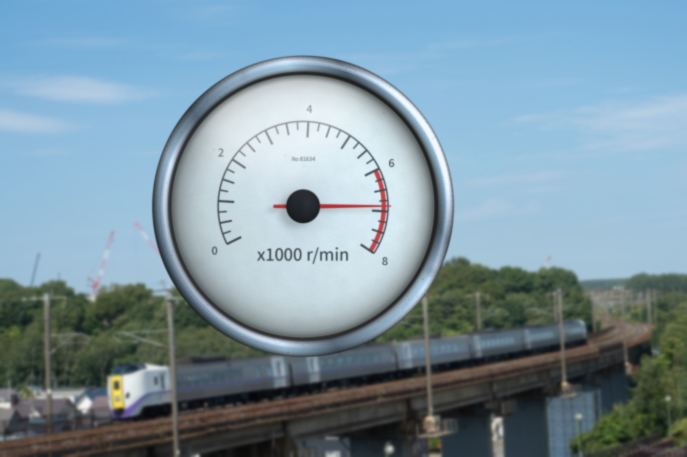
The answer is 6875 rpm
